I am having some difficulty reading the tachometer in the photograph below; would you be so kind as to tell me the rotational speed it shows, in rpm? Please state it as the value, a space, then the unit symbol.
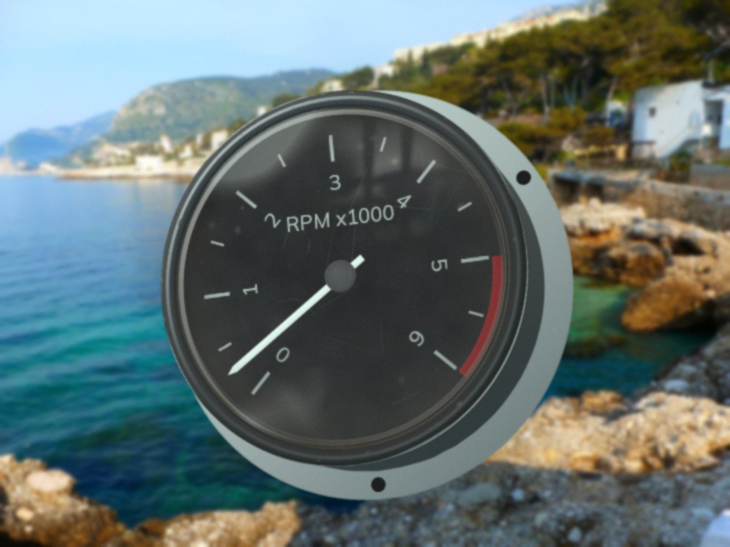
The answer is 250 rpm
